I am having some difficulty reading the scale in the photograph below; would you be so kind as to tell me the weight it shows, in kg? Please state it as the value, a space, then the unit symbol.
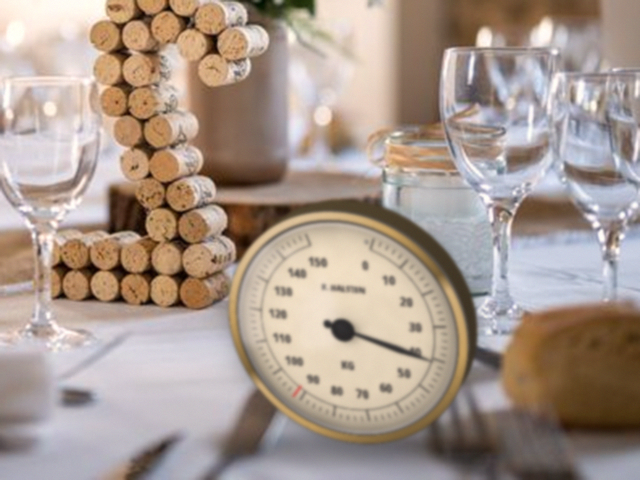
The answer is 40 kg
